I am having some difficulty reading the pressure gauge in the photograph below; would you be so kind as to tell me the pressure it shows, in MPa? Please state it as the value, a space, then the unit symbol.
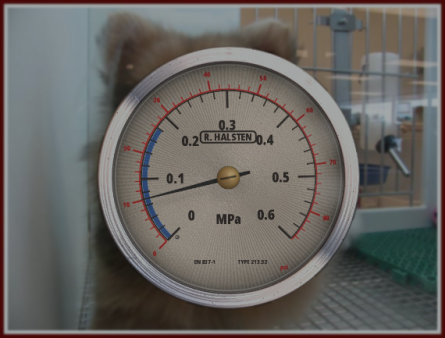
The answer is 0.07 MPa
